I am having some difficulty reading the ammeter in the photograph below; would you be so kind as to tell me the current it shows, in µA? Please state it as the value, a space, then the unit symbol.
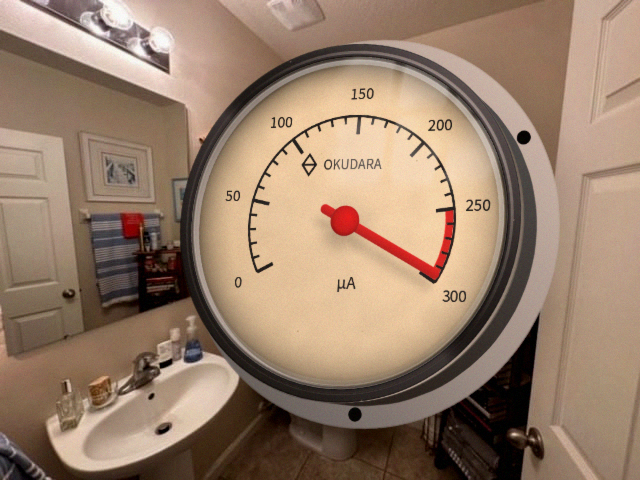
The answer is 295 µA
